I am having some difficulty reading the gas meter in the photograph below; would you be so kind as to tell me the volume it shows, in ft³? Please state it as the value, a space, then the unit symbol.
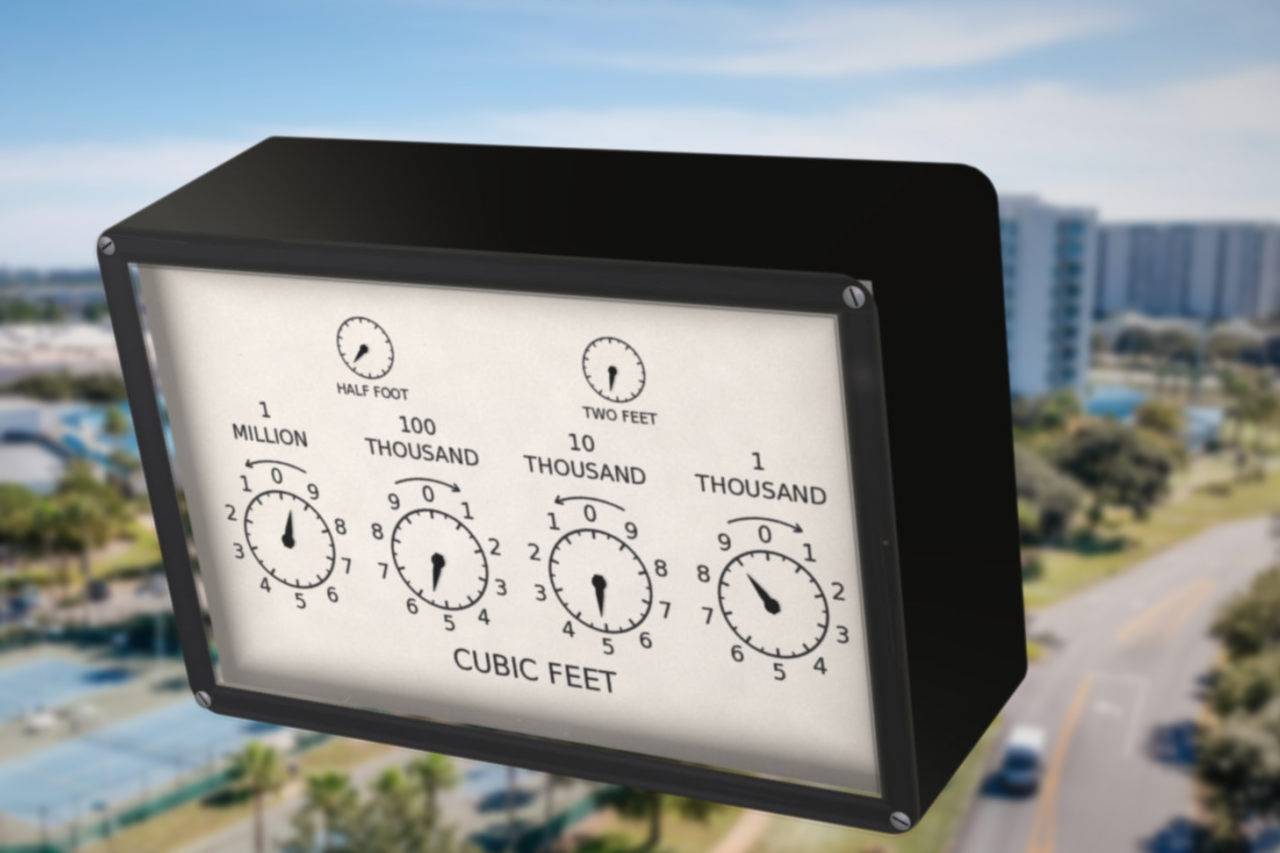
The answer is 954900 ft³
